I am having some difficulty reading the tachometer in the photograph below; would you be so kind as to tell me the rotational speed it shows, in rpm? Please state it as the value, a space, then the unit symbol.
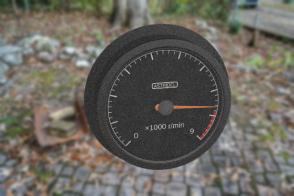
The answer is 7600 rpm
